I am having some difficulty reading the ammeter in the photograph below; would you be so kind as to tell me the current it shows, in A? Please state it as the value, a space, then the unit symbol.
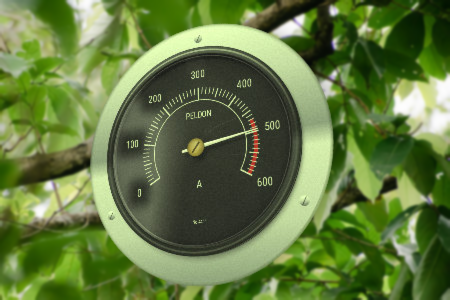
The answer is 500 A
